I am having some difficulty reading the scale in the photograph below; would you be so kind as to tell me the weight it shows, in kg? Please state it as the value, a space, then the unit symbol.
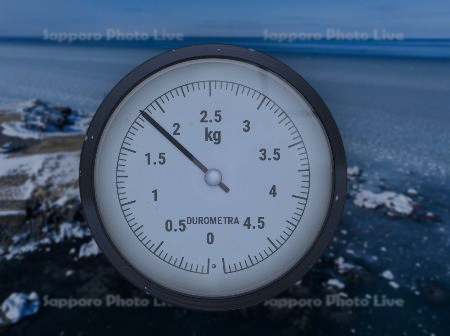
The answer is 1.85 kg
